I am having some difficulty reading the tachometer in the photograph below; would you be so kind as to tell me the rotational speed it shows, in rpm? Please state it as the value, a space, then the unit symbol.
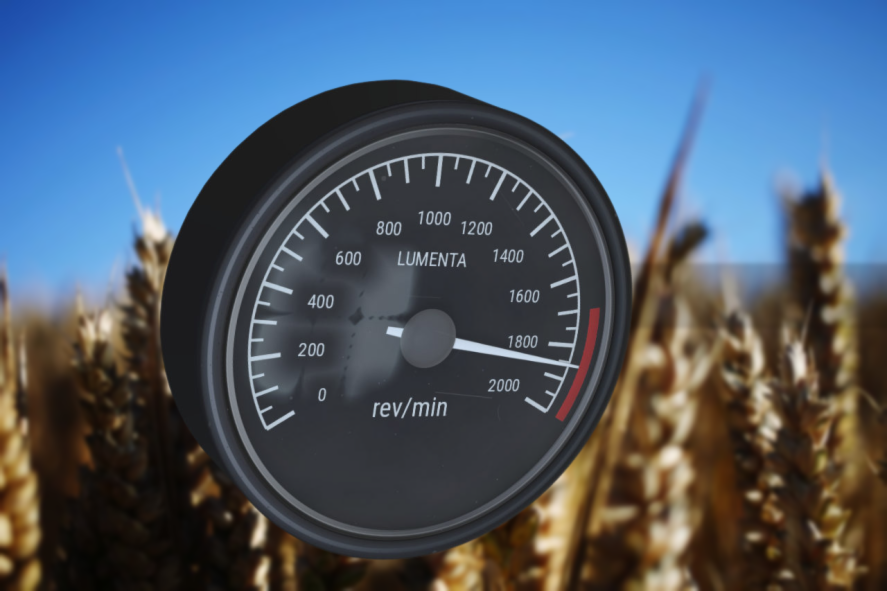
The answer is 1850 rpm
